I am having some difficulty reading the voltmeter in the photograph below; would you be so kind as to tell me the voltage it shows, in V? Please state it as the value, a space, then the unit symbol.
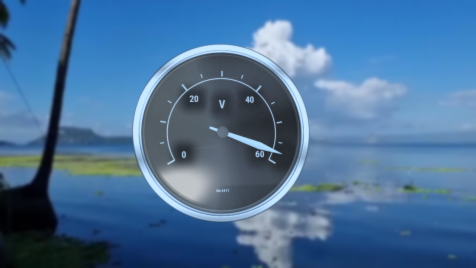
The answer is 57.5 V
